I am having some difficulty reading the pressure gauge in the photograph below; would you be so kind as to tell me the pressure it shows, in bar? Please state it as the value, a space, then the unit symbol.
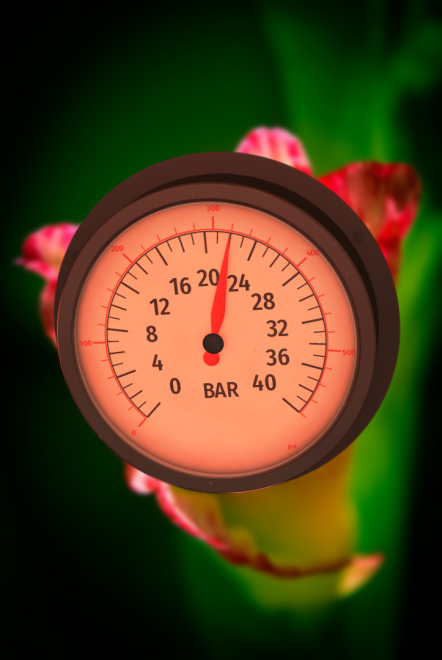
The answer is 22 bar
